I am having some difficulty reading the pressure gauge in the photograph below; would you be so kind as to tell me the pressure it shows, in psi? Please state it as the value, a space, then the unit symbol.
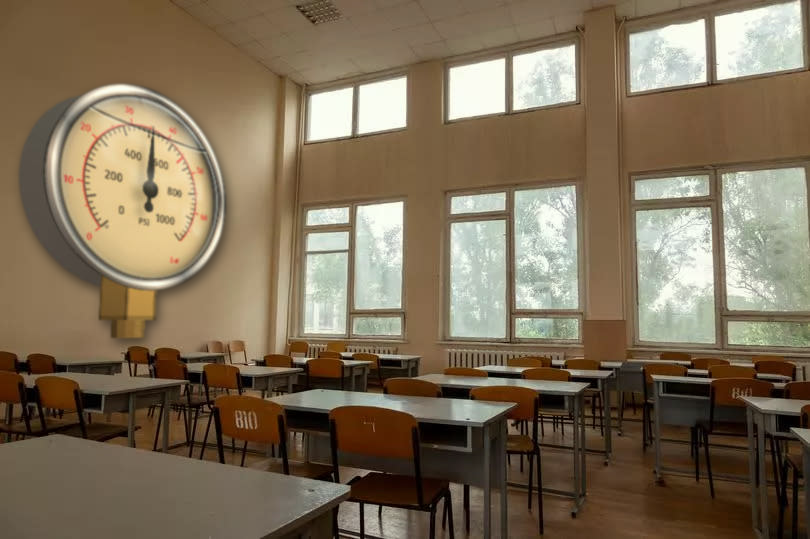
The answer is 500 psi
